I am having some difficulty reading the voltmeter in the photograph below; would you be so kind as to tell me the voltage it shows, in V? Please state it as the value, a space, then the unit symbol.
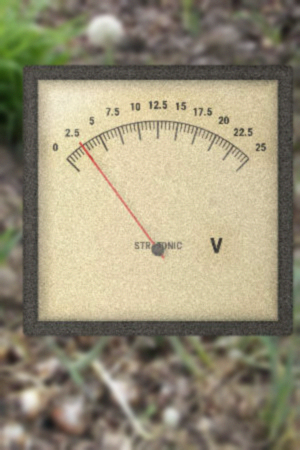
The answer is 2.5 V
